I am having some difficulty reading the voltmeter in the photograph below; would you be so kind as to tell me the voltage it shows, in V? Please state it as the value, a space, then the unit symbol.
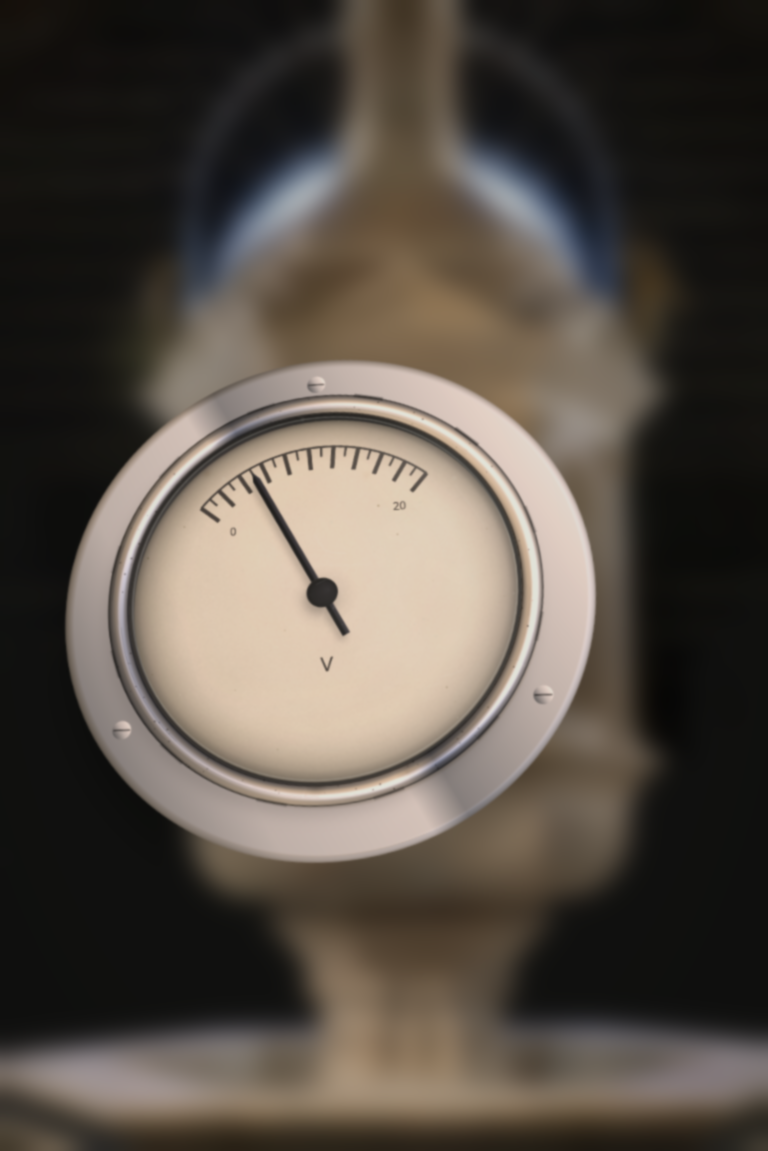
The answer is 5 V
